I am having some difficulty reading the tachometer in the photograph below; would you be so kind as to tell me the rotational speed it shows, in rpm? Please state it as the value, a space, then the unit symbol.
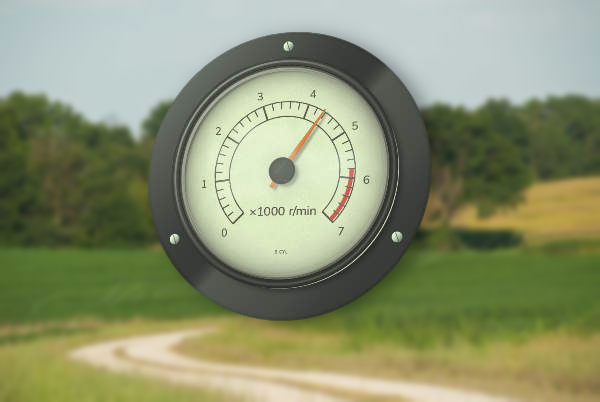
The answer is 4400 rpm
